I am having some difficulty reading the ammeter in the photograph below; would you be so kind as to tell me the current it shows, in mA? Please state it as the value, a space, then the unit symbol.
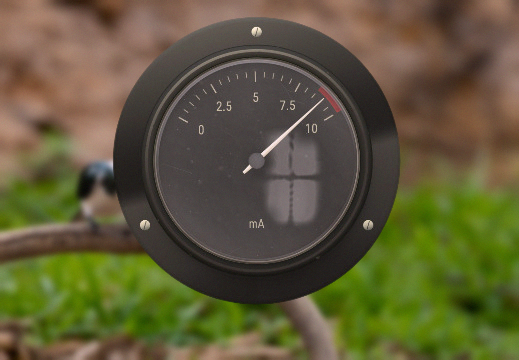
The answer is 9 mA
